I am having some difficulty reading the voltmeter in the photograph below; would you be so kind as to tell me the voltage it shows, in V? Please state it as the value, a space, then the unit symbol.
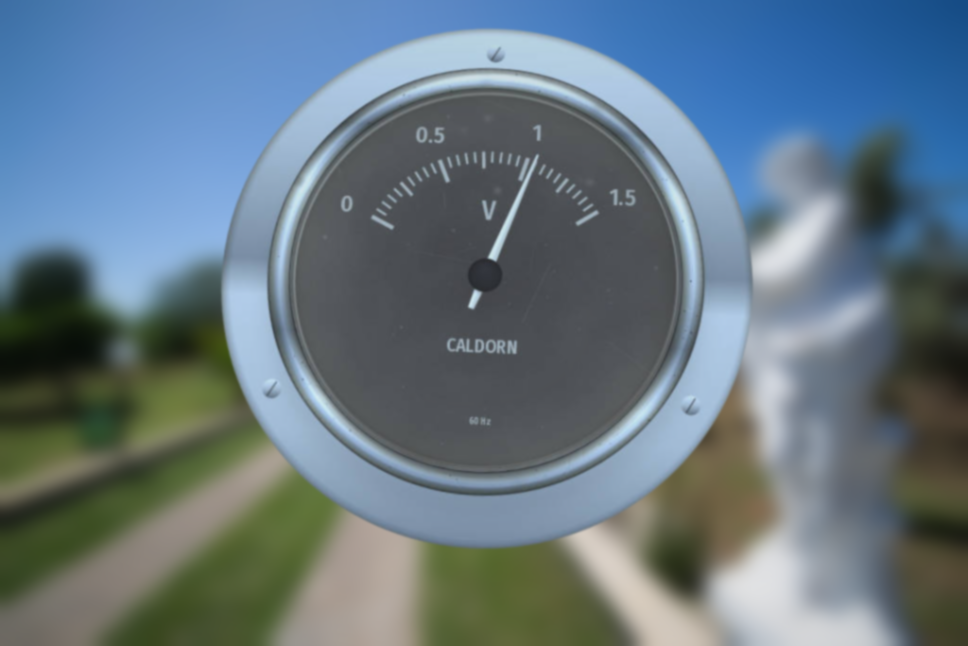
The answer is 1.05 V
